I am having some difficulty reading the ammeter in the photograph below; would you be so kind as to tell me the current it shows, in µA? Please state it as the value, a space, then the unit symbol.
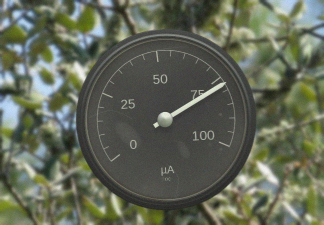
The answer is 77.5 µA
